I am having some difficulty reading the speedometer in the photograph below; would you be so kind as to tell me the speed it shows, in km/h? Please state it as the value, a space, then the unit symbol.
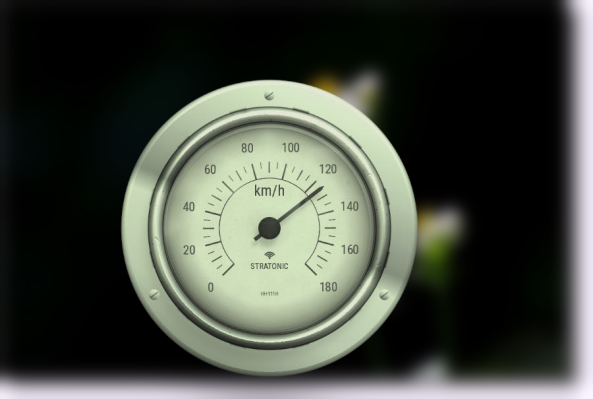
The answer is 125 km/h
